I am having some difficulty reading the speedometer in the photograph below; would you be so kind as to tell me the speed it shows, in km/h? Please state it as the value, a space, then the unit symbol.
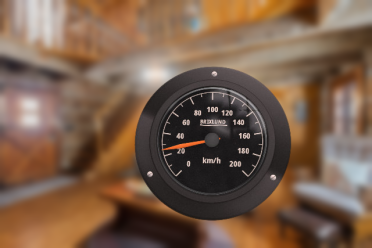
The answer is 25 km/h
